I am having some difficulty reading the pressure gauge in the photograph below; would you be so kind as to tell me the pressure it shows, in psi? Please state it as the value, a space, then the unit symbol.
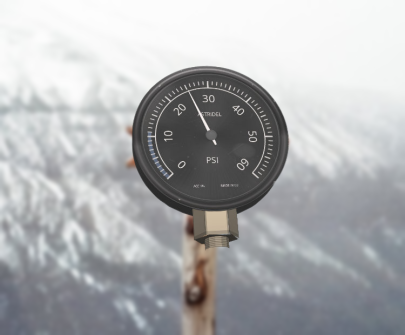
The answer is 25 psi
